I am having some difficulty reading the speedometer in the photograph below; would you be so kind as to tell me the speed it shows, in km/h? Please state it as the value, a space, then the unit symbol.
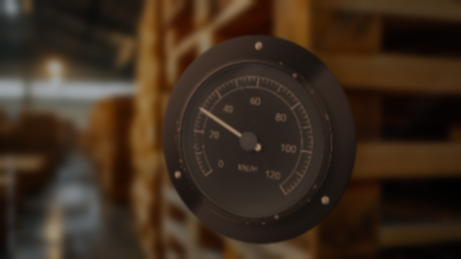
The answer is 30 km/h
